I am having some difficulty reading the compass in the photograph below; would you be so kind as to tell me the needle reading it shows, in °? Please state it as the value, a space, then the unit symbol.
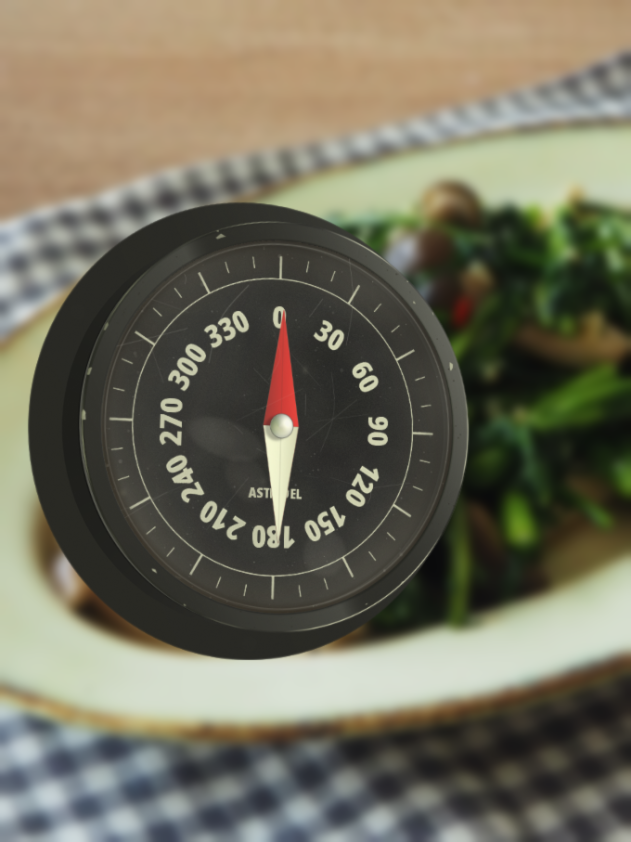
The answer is 0 °
